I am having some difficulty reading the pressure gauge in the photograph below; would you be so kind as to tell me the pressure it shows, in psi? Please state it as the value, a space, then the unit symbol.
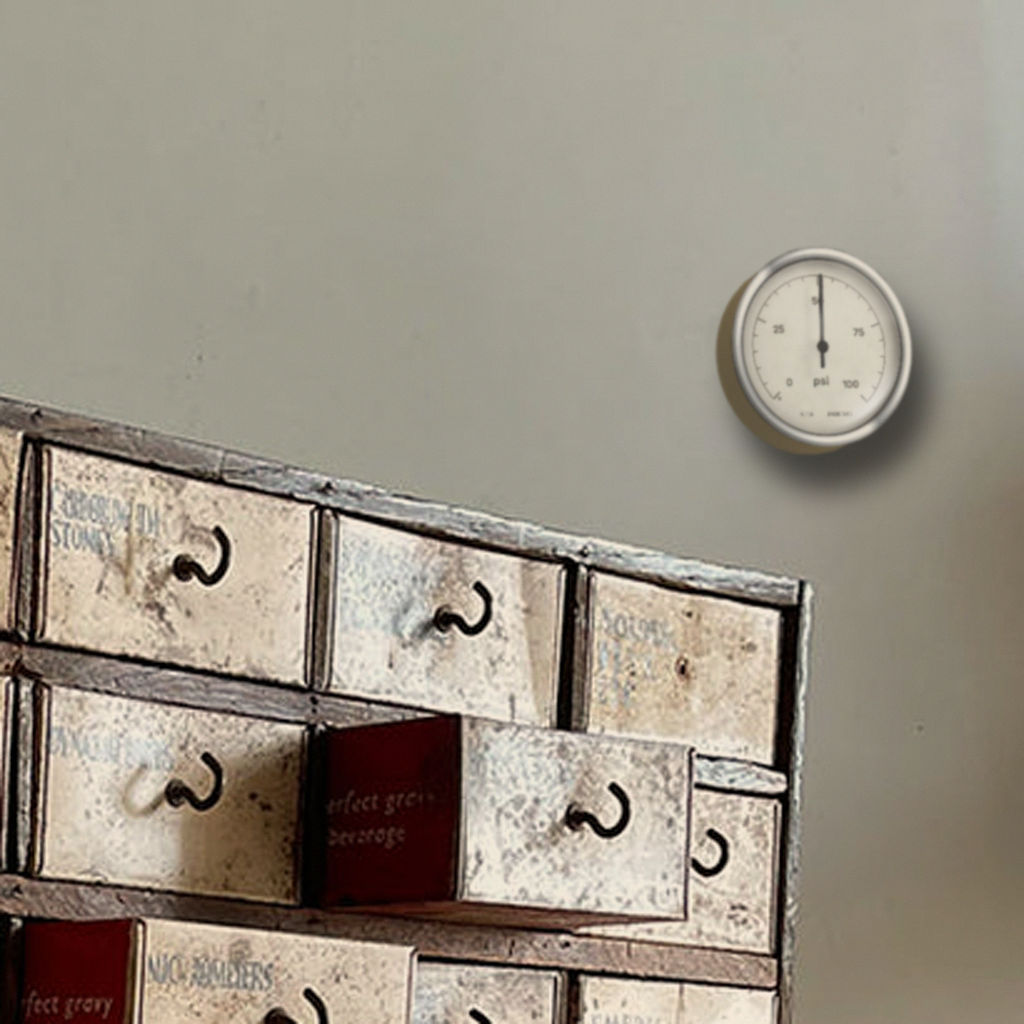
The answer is 50 psi
